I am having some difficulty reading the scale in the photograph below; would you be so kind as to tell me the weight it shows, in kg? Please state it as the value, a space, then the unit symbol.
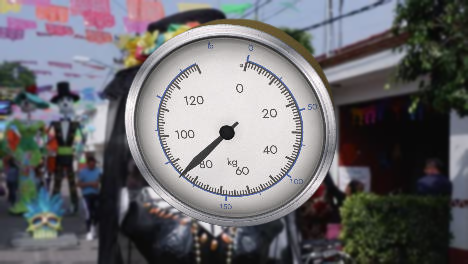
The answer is 85 kg
